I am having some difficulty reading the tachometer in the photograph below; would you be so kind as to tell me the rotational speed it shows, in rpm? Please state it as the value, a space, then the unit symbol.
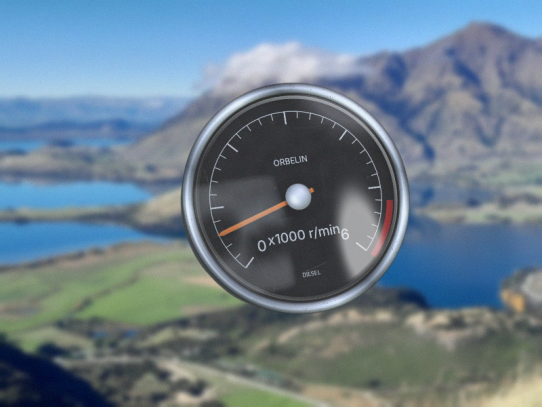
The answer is 600 rpm
